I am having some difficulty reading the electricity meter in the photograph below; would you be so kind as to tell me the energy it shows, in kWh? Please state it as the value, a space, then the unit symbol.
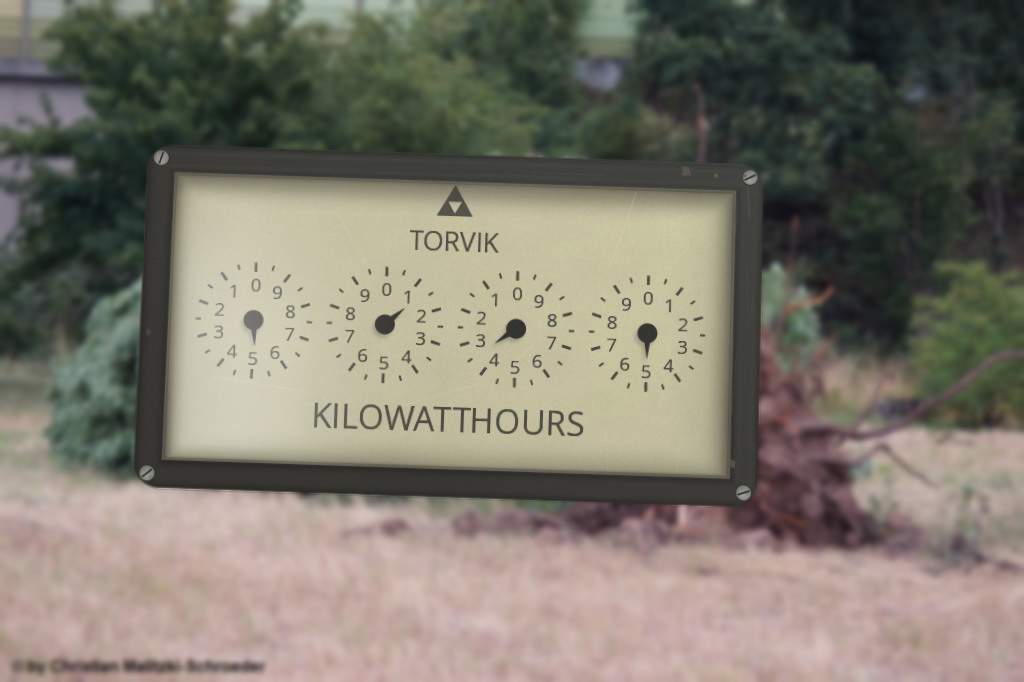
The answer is 5135 kWh
